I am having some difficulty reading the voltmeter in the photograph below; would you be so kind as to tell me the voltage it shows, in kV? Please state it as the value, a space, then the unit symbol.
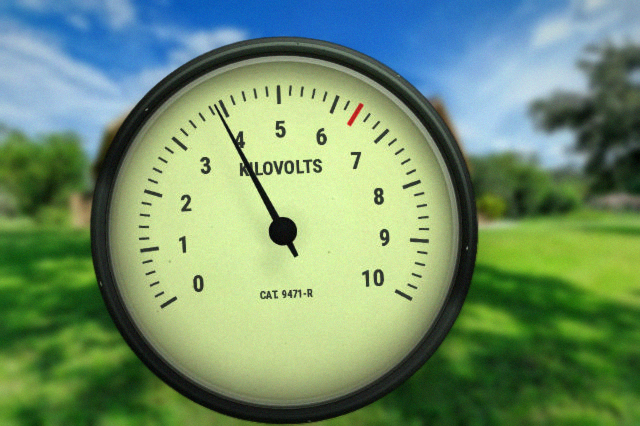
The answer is 3.9 kV
